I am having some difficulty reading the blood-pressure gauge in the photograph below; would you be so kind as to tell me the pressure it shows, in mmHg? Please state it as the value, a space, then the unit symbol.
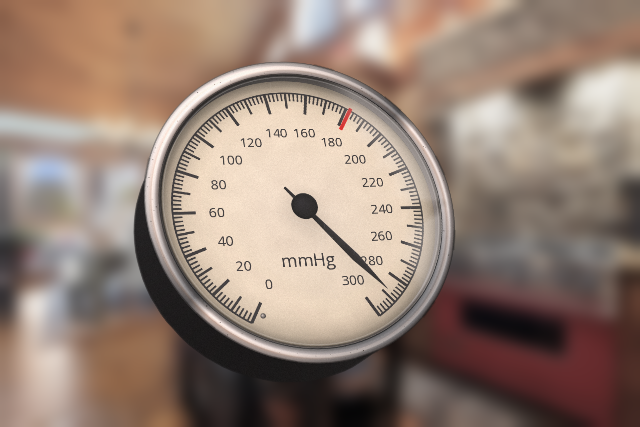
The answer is 290 mmHg
